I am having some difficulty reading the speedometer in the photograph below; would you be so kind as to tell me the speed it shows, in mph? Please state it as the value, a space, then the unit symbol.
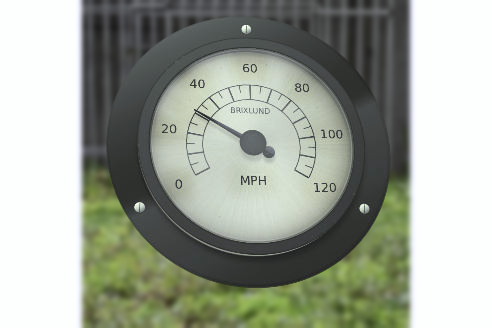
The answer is 30 mph
